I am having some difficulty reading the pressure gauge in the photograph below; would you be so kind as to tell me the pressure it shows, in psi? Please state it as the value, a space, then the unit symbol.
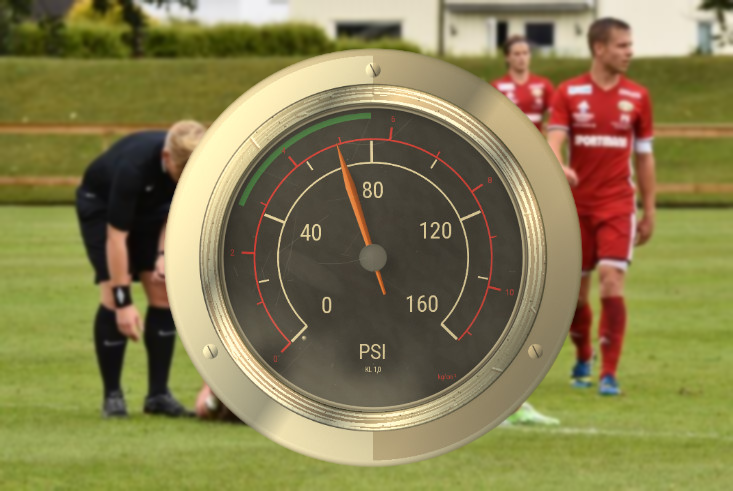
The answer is 70 psi
